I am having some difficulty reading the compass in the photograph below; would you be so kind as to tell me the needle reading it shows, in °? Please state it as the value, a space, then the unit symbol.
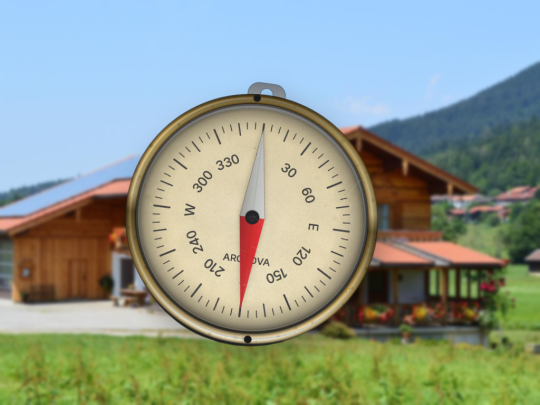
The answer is 180 °
